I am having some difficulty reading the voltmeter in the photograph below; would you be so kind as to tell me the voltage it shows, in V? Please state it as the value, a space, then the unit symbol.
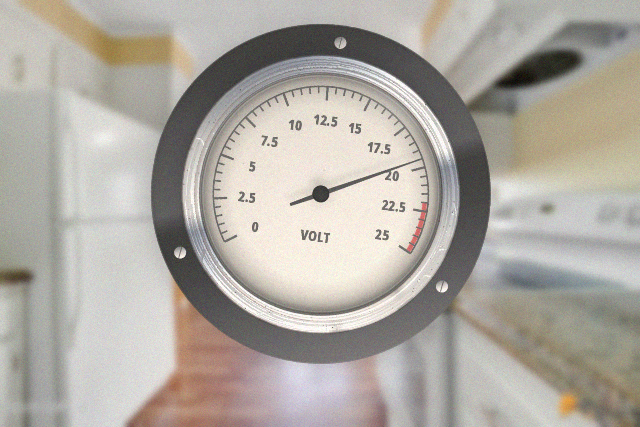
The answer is 19.5 V
